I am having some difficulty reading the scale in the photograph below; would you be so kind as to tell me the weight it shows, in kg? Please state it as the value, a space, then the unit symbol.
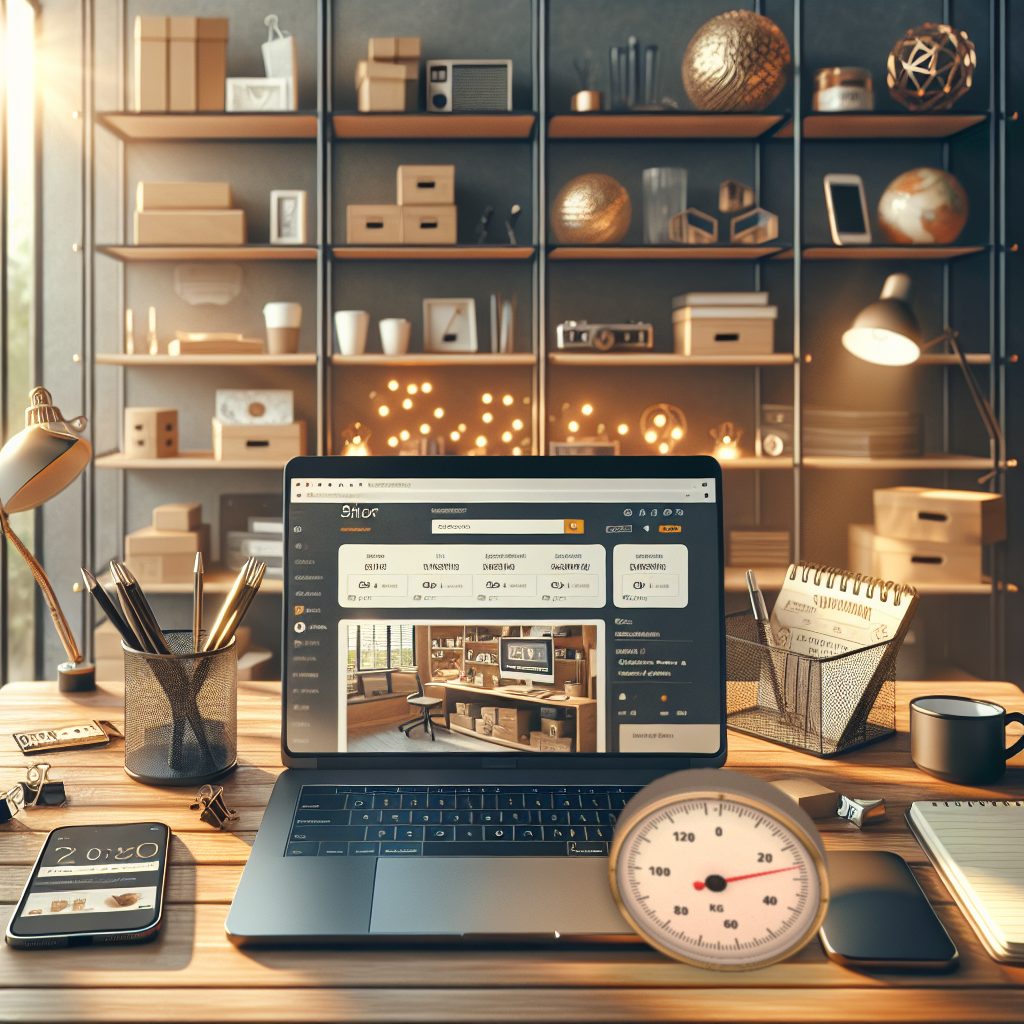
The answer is 25 kg
